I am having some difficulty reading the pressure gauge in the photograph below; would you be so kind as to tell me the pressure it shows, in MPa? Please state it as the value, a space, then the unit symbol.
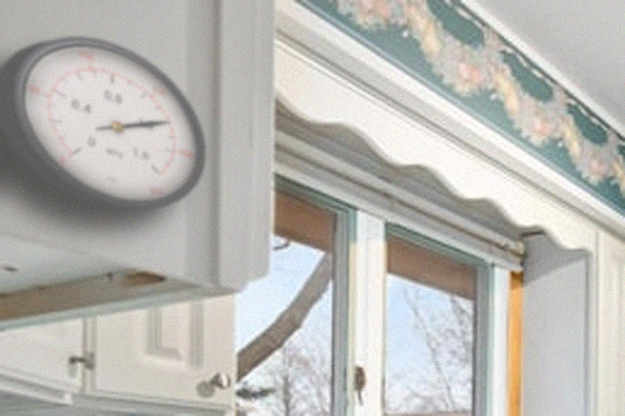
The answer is 1.2 MPa
